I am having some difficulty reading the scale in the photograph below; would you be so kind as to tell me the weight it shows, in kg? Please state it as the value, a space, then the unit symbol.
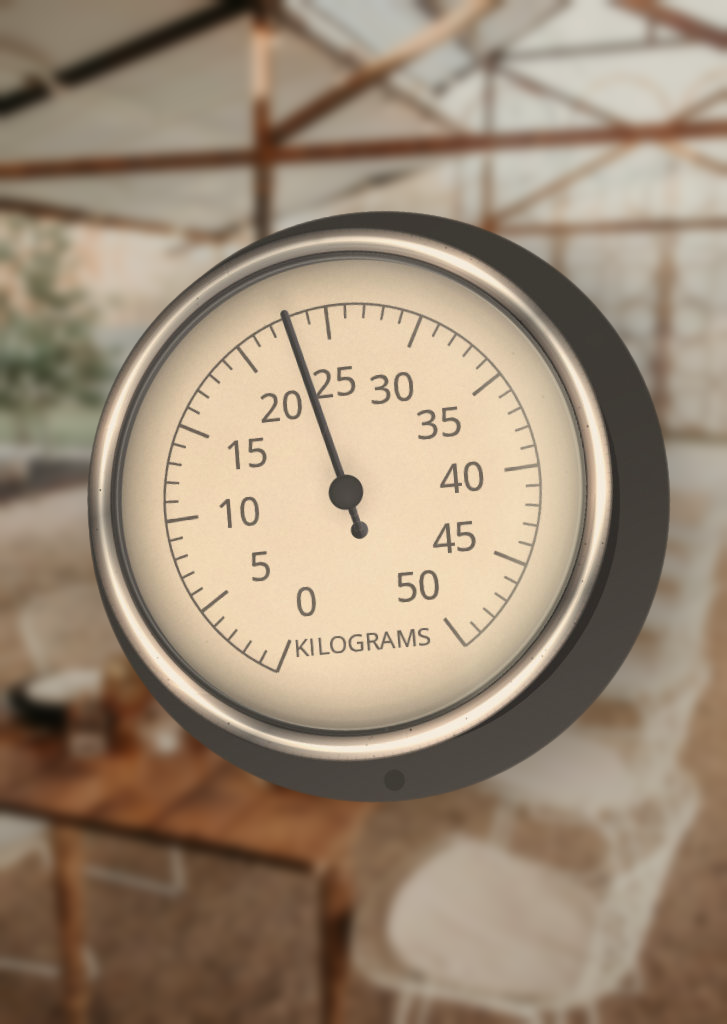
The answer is 23 kg
